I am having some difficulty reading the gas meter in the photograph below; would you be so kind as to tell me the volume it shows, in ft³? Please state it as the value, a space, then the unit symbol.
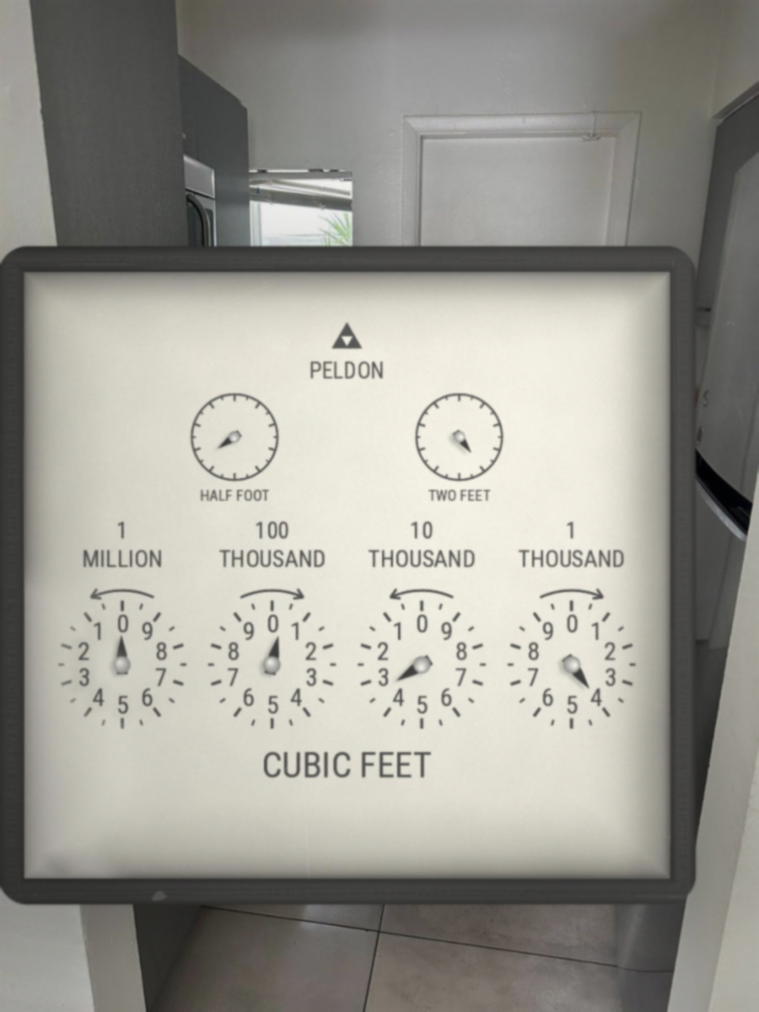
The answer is 3400 ft³
